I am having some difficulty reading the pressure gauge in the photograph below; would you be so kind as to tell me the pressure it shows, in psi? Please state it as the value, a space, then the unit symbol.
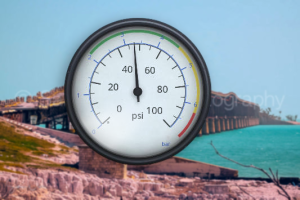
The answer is 47.5 psi
